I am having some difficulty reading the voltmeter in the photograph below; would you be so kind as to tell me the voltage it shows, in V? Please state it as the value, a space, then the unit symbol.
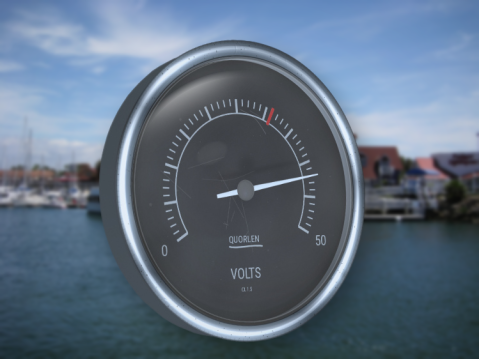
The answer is 42 V
